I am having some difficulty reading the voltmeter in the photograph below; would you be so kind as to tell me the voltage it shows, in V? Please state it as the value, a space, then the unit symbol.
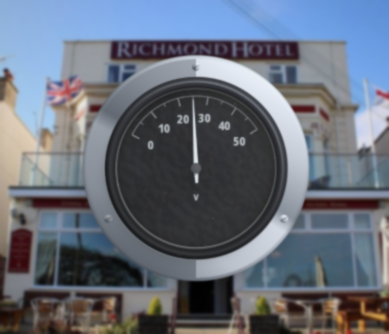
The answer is 25 V
